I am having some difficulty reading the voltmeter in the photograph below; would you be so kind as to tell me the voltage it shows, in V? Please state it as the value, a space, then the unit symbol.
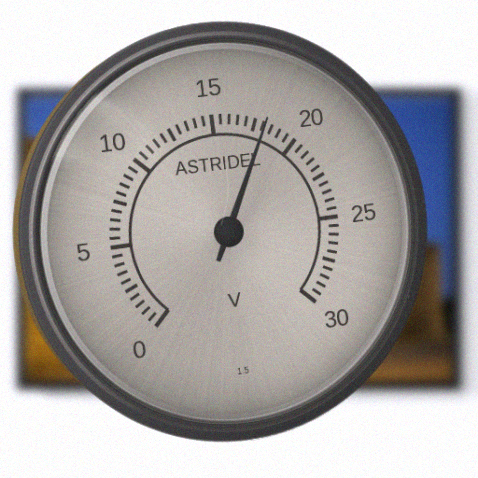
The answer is 18 V
